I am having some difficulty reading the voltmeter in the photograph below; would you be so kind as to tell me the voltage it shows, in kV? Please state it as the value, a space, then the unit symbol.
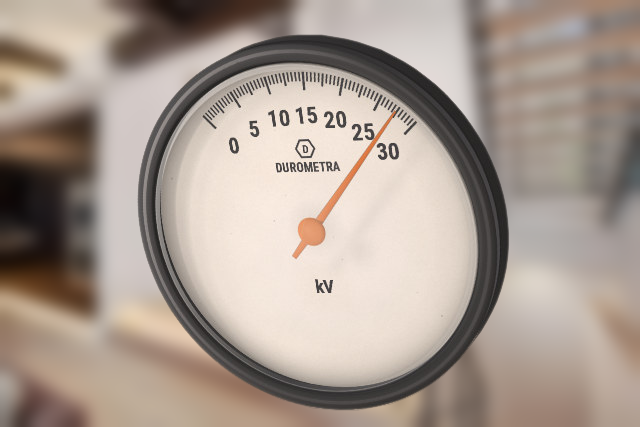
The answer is 27.5 kV
